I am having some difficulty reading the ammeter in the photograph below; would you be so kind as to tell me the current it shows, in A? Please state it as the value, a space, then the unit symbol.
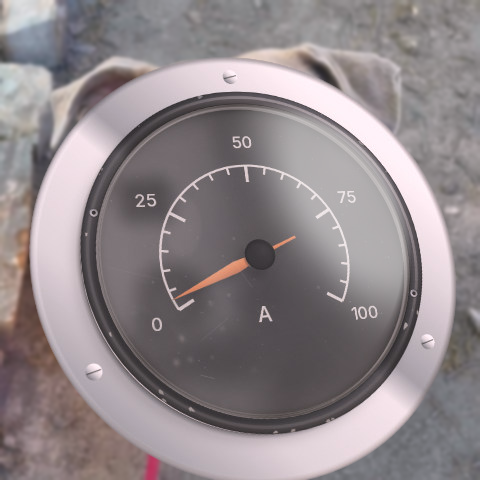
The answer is 2.5 A
